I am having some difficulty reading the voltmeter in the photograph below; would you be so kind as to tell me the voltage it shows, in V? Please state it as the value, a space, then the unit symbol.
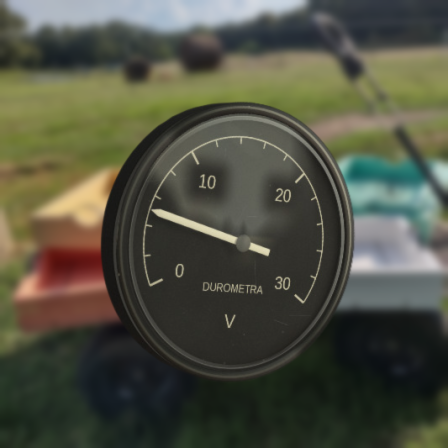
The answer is 5 V
